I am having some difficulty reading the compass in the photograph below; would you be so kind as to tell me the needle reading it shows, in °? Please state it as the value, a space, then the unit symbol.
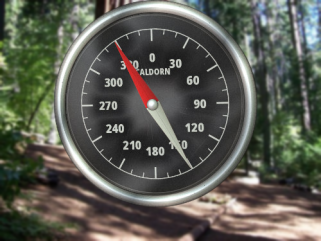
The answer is 330 °
